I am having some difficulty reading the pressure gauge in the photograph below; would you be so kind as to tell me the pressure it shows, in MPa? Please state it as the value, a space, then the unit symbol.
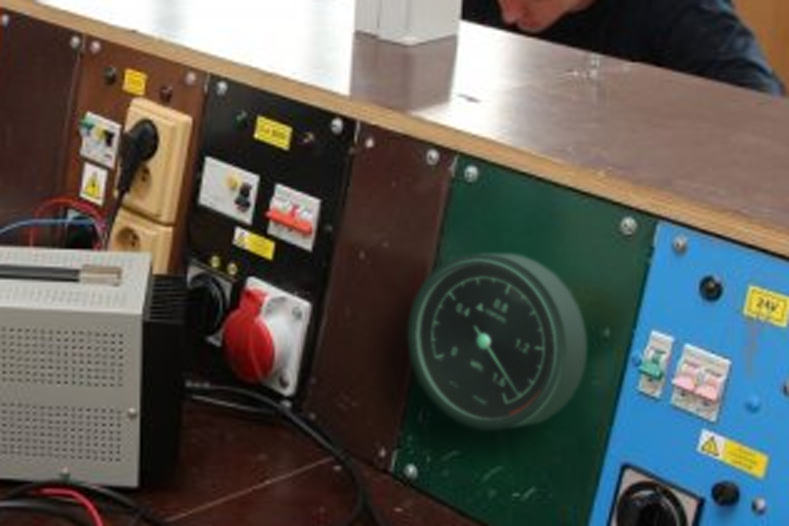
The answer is 1.5 MPa
